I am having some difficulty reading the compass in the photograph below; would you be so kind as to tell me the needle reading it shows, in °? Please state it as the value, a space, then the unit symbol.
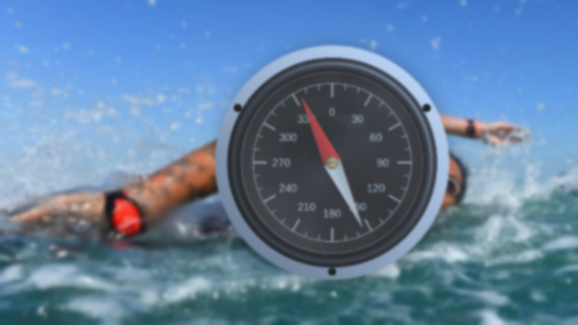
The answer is 335 °
